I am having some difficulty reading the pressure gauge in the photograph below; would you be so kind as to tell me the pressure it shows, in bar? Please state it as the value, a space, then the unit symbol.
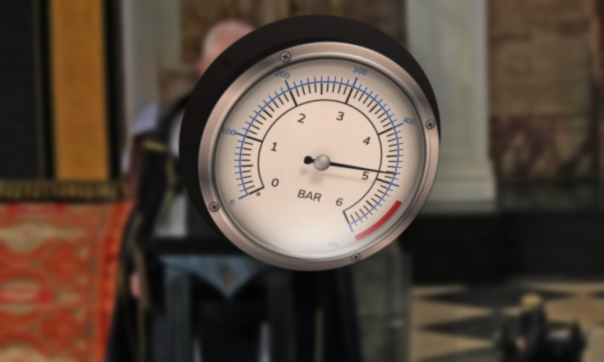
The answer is 4.8 bar
